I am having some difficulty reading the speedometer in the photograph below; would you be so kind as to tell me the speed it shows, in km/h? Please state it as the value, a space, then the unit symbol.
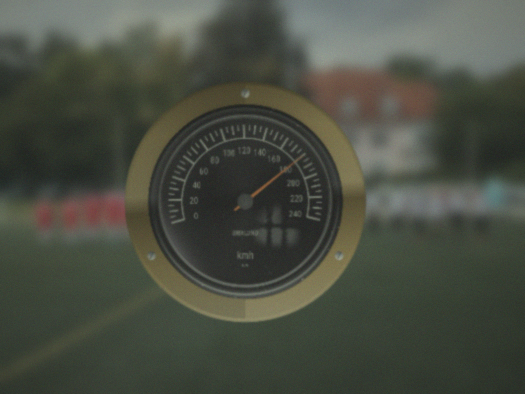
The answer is 180 km/h
